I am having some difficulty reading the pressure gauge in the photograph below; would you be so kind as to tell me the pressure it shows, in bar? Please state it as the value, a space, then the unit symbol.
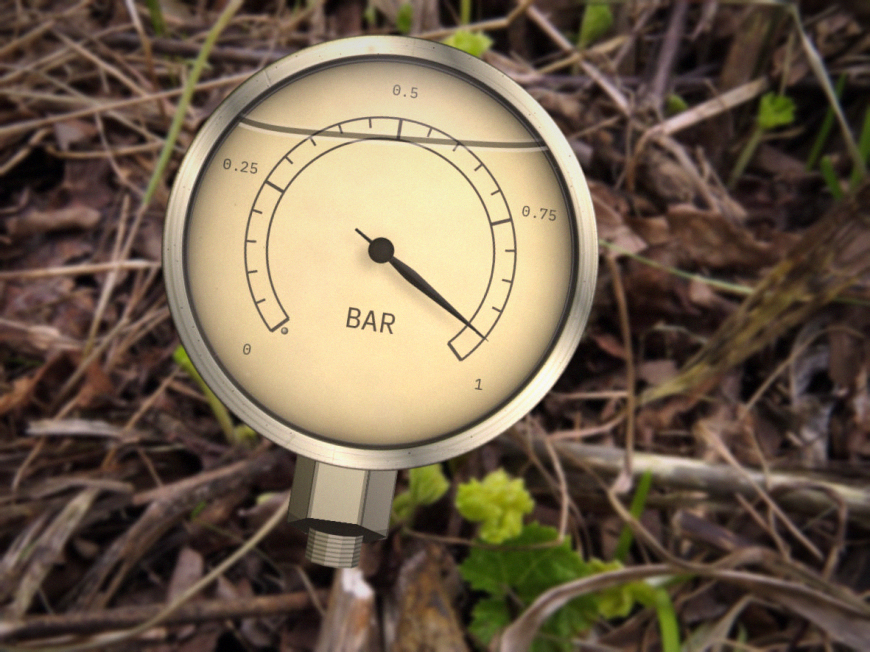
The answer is 0.95 bar
